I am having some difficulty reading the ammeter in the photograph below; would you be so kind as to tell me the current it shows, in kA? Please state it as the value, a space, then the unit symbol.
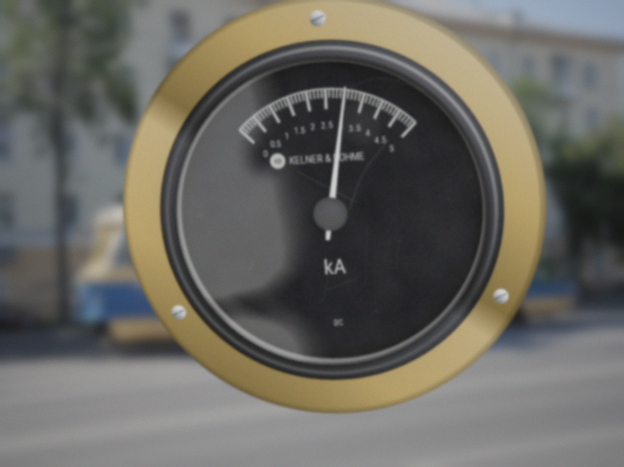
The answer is 3 kA
